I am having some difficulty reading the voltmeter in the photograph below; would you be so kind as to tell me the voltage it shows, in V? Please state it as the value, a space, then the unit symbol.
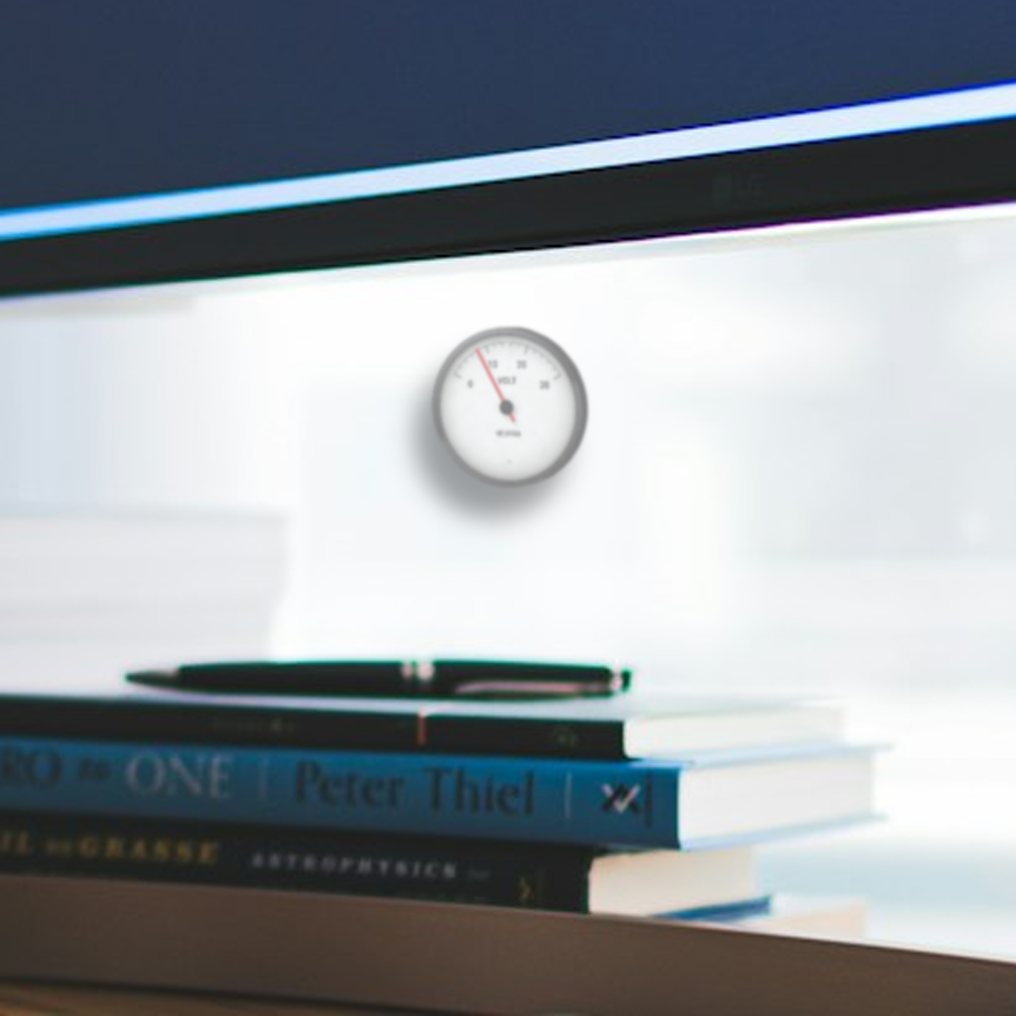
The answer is 8 V
